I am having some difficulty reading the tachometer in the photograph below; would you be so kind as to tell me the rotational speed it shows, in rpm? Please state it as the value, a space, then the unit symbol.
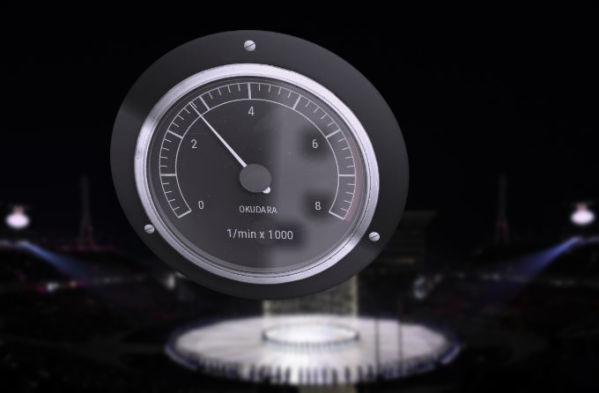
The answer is 2800 rpm
